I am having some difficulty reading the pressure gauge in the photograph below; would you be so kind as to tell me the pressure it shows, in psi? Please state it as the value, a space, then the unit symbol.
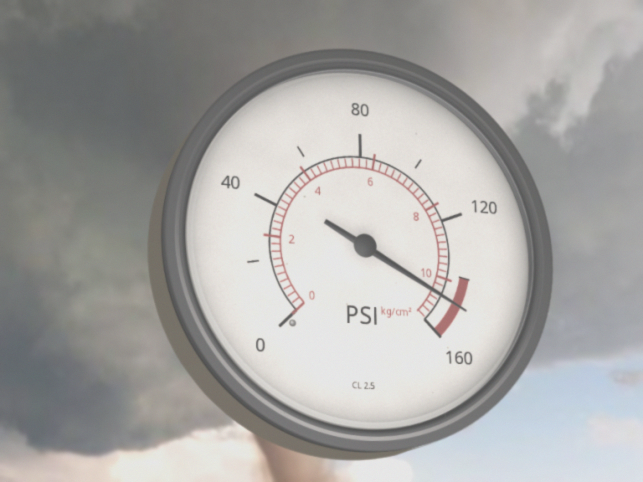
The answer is 150 psi
